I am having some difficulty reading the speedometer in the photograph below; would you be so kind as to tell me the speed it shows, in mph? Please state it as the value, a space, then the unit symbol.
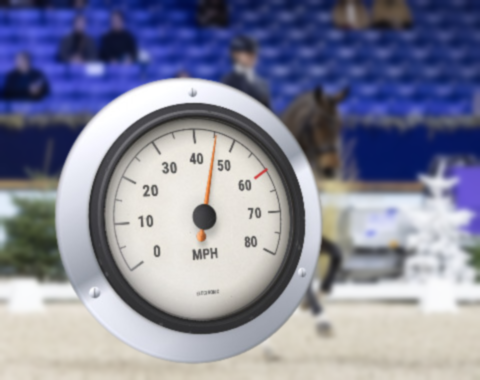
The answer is 45 mph
